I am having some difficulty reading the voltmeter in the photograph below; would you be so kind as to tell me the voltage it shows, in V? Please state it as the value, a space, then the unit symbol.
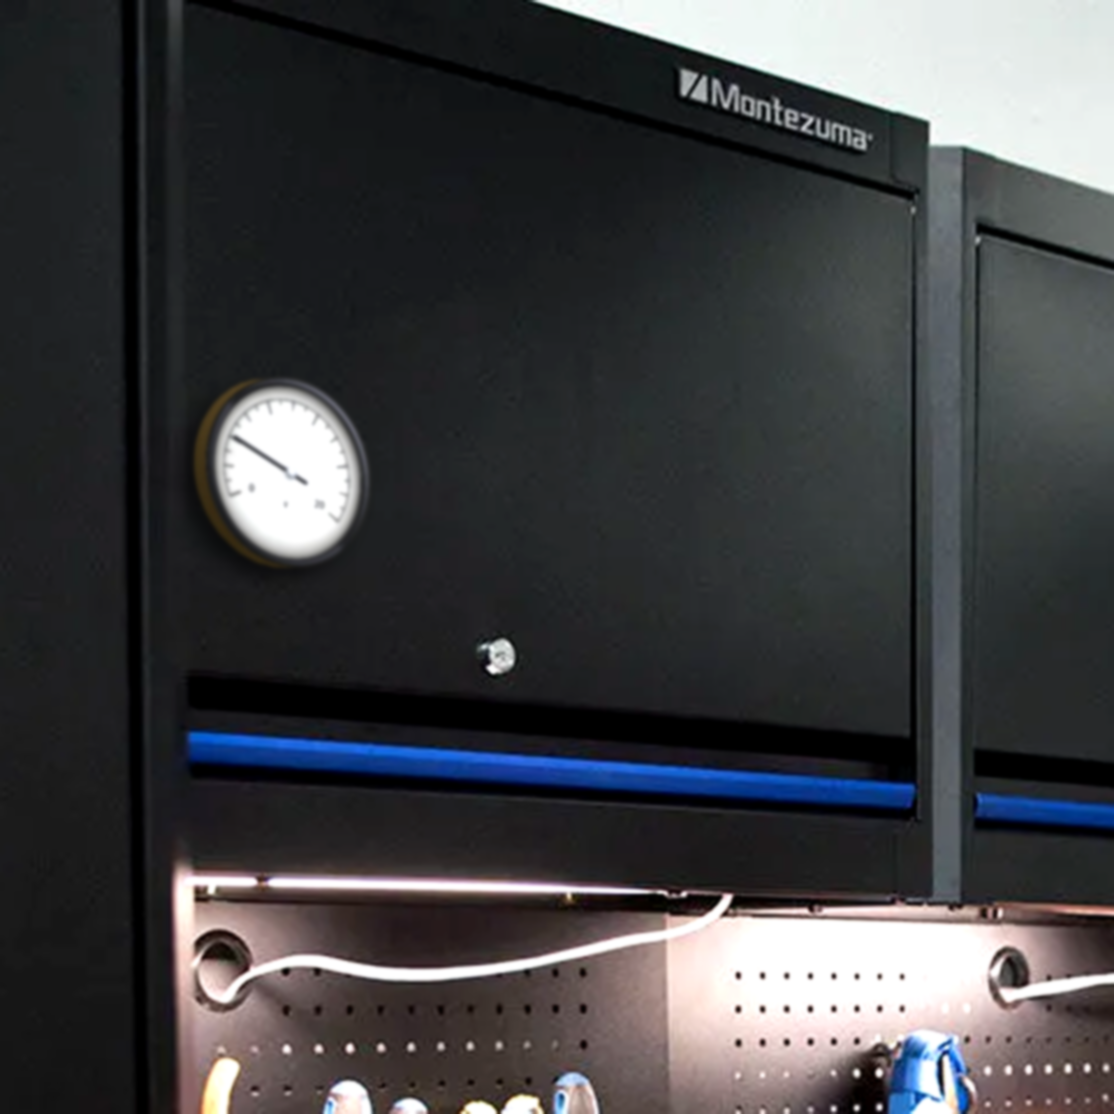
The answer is 4 V
